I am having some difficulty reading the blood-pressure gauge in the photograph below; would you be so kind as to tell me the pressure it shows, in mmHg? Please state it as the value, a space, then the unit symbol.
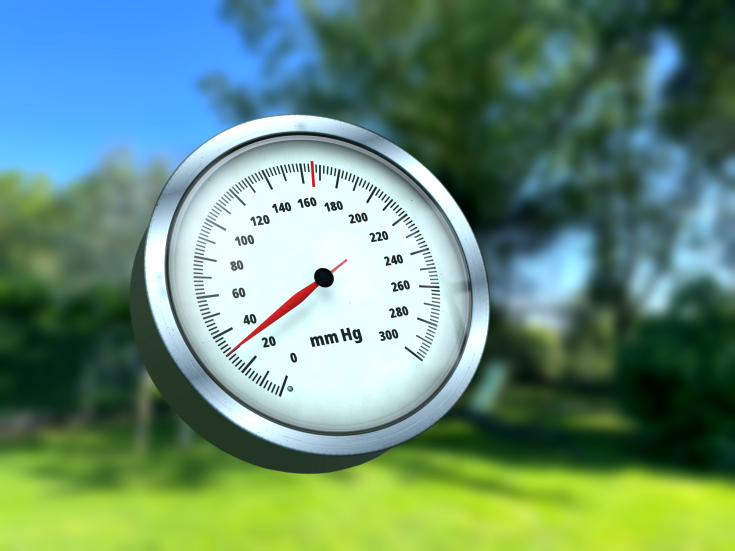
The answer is 30 mmHg
